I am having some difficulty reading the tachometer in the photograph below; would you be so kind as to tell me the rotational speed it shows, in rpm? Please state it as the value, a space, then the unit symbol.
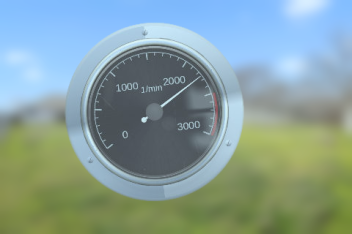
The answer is 2250 rpm
